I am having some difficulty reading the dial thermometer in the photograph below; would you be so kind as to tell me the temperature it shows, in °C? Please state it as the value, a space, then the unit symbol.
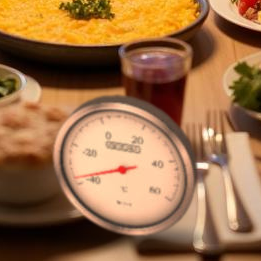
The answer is -36 °C
